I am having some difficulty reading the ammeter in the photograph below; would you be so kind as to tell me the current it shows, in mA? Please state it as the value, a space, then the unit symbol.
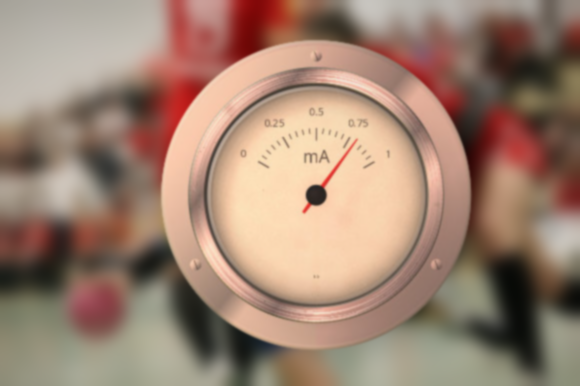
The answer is 0.8 mA
